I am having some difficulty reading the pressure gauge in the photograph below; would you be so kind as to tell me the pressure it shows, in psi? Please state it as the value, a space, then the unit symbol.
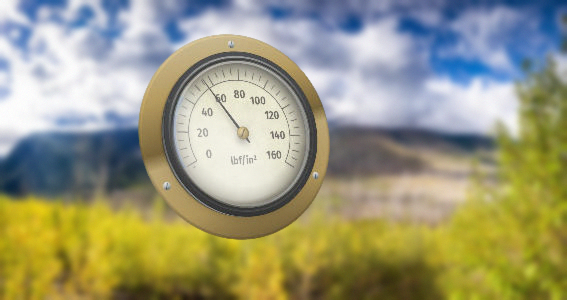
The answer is 55 psi
